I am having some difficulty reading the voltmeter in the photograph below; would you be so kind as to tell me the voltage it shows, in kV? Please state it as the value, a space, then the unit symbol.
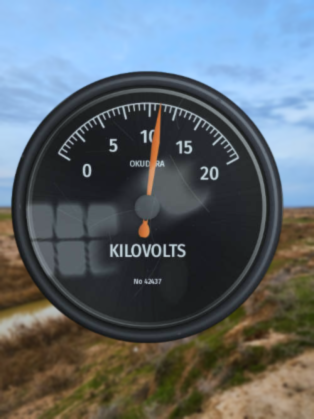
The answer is 11 kV
